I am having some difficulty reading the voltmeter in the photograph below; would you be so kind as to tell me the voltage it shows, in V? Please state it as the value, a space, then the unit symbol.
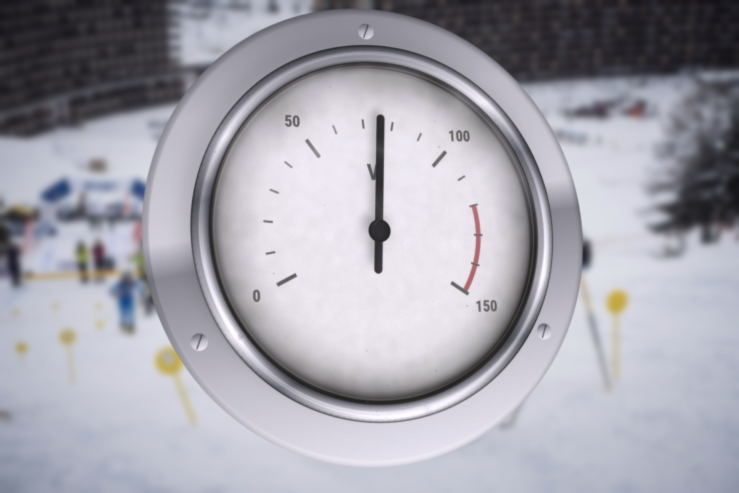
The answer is 75 V
